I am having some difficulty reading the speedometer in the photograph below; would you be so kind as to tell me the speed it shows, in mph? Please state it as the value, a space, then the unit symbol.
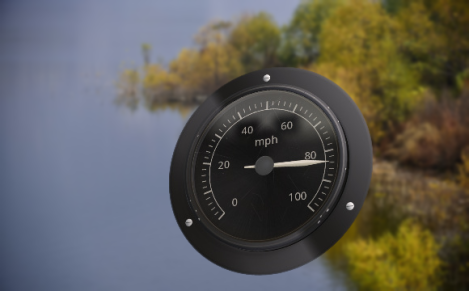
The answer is 84 mph
